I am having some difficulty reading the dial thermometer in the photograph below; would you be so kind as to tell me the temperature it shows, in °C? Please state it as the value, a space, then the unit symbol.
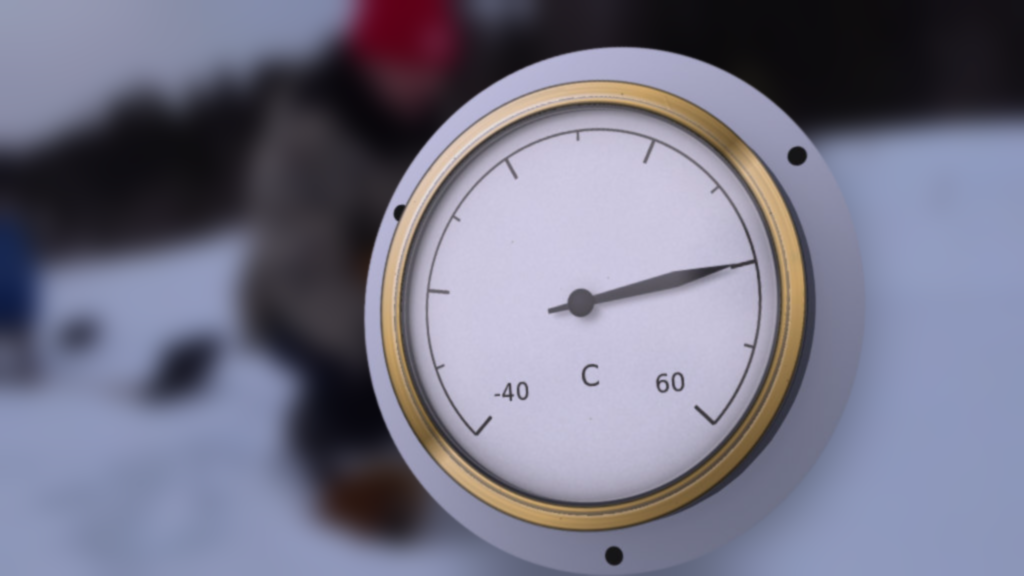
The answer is 40 °C
